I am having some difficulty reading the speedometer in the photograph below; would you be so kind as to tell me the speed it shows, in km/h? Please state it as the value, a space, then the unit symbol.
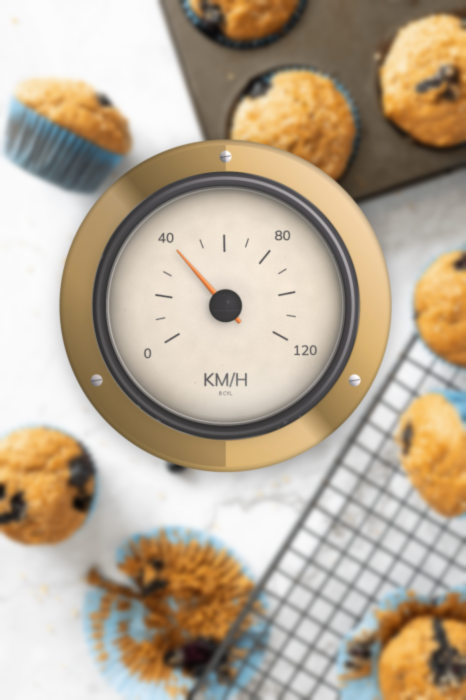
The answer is 40 km/h
